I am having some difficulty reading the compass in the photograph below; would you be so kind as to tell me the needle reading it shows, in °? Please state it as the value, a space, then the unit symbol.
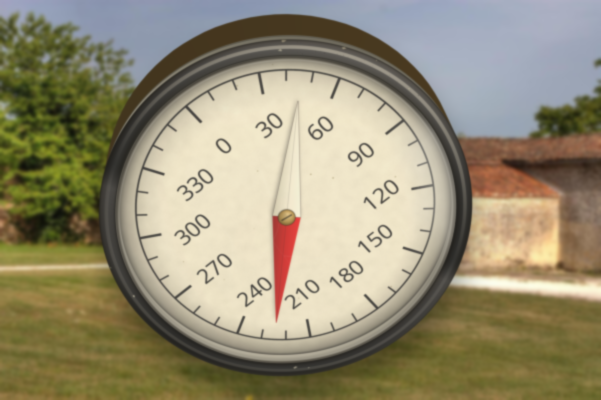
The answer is 225 °
